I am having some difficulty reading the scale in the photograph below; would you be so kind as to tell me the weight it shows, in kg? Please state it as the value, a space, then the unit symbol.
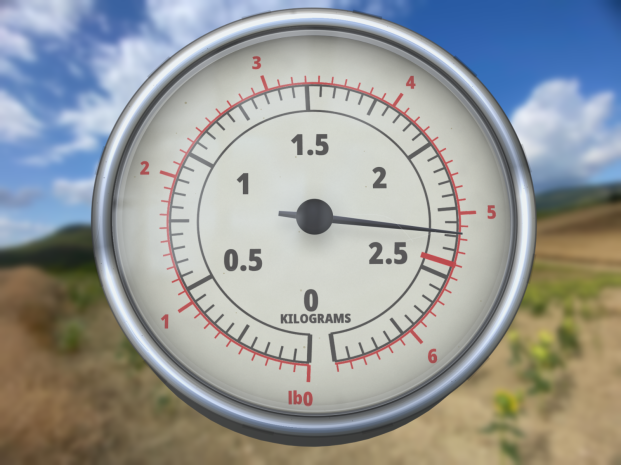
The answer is 2.35 kg
